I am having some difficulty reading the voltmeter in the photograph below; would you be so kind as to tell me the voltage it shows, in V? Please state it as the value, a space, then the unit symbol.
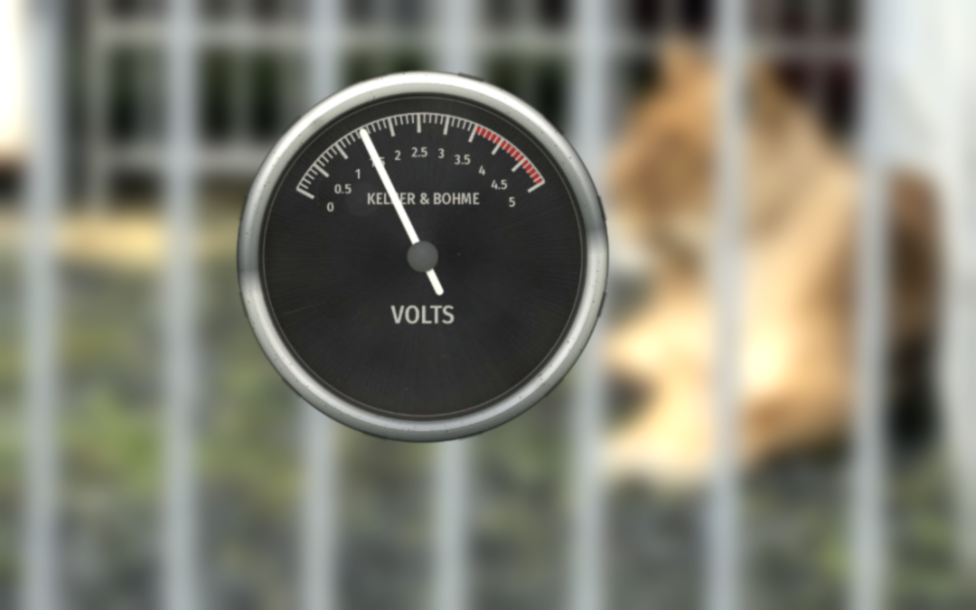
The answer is 1.5 V
